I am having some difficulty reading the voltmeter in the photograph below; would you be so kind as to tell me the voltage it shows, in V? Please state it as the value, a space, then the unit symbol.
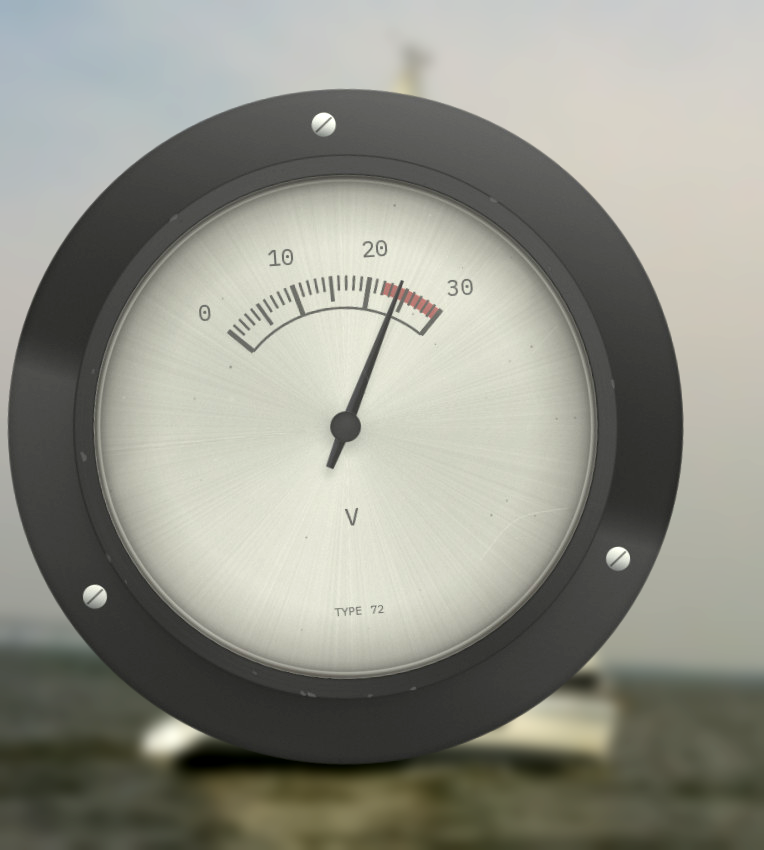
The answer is 24 V
